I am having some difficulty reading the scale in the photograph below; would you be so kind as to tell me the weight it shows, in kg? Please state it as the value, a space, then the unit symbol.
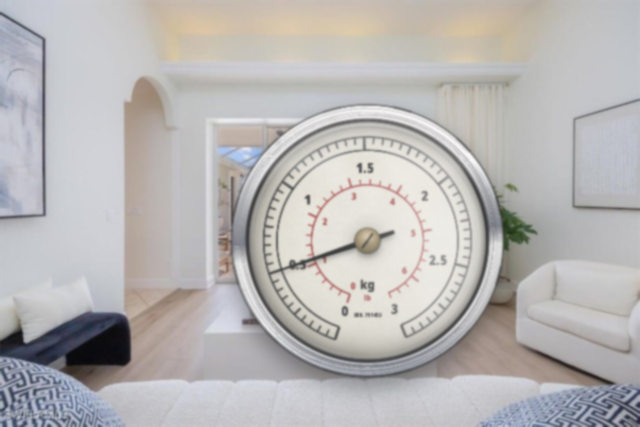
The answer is 0.5 kg
